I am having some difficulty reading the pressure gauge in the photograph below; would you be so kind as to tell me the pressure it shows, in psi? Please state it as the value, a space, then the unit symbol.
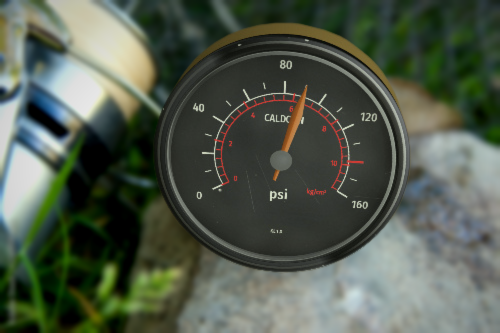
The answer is 90 psi
